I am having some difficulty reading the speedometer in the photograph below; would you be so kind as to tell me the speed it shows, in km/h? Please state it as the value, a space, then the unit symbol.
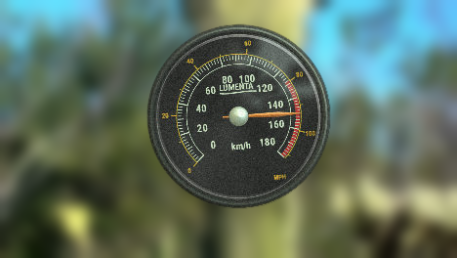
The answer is 150 km/h
